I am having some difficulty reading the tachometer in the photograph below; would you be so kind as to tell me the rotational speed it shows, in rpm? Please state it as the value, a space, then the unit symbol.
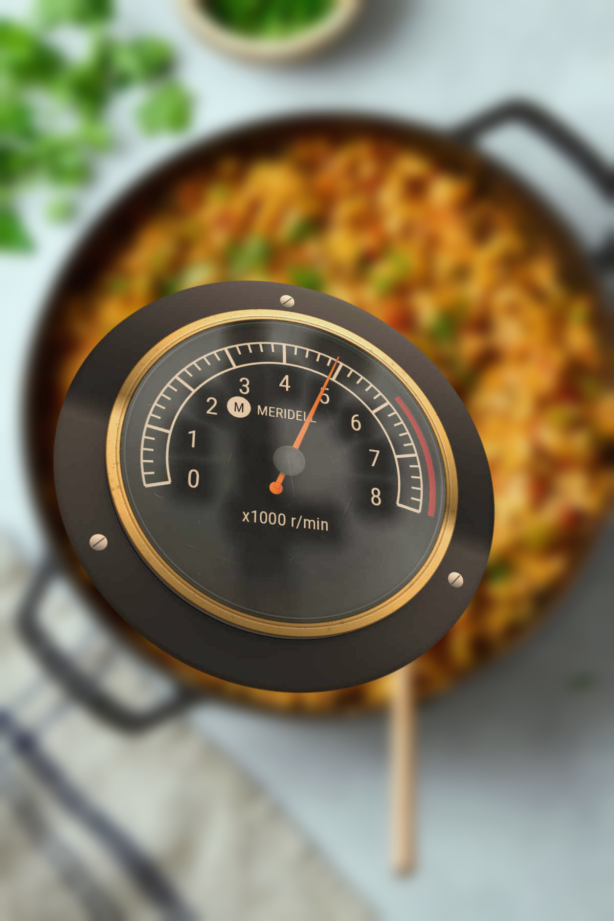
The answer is 4900 rpm
